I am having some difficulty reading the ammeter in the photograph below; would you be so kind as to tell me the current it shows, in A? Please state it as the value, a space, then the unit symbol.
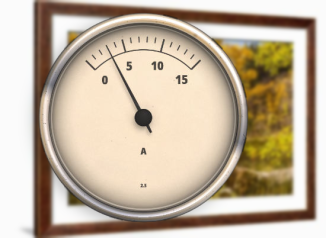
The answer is 3 A
